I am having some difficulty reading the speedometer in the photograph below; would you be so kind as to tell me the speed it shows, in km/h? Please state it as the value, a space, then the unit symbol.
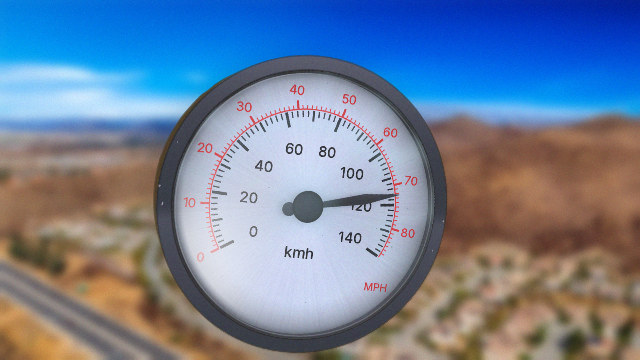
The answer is 116 km/h
